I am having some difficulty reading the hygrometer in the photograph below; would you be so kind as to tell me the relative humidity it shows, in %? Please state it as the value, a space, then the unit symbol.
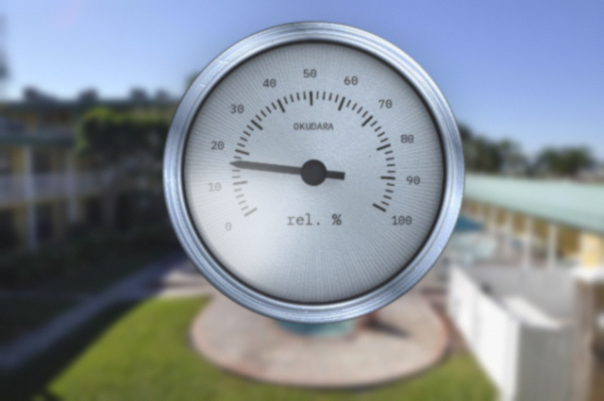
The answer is 16 %
